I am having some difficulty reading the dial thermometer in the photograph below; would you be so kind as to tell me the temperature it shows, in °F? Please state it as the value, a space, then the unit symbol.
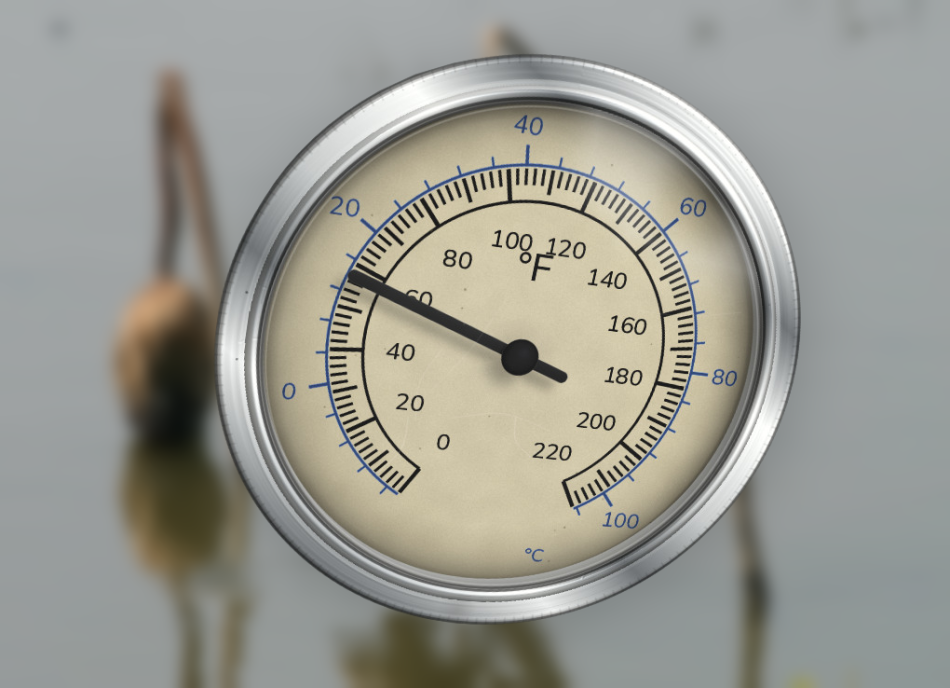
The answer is 58 °F
